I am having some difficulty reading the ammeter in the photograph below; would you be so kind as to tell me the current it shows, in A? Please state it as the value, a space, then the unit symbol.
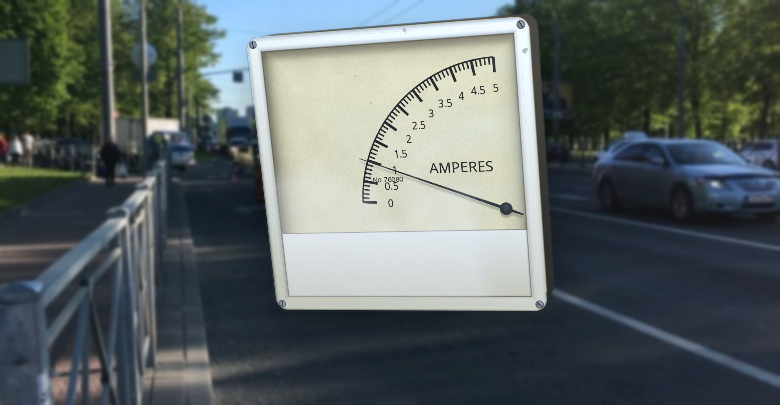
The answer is 1 A
